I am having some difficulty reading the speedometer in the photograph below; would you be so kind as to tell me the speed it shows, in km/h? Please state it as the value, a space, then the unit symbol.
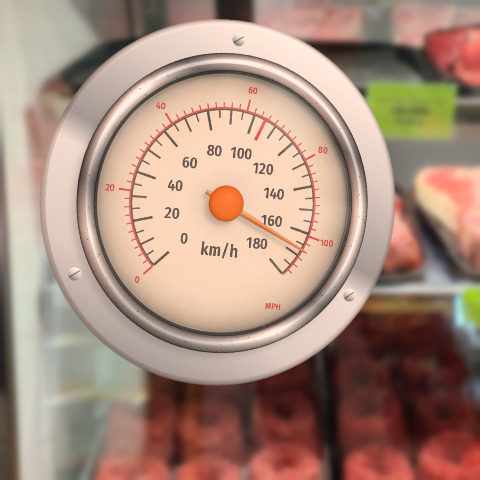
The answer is 167.5 km/h
